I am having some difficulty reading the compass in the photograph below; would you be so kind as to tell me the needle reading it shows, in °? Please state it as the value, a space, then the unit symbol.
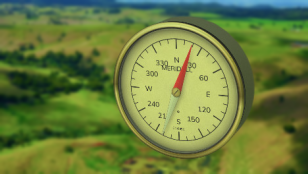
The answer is 20 °
